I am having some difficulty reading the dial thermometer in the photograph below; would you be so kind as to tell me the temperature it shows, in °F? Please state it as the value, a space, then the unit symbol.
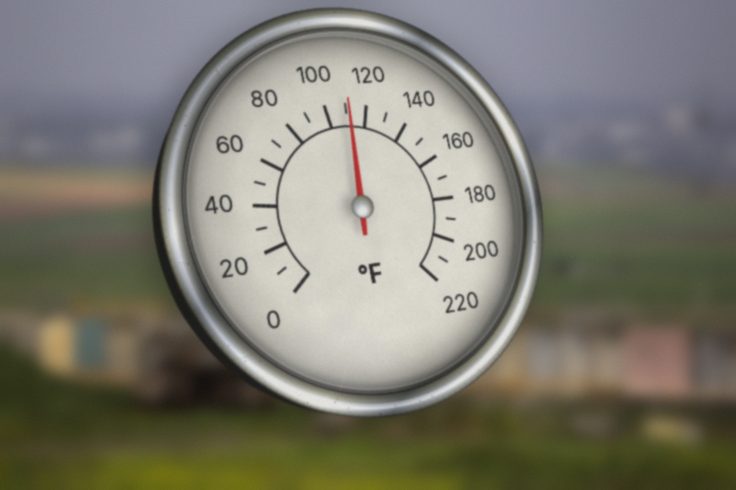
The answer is 110 °F
